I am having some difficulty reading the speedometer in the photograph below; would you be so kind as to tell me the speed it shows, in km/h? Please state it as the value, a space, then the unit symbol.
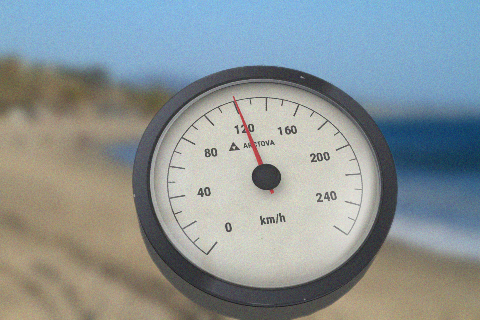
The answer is 120 km/h
